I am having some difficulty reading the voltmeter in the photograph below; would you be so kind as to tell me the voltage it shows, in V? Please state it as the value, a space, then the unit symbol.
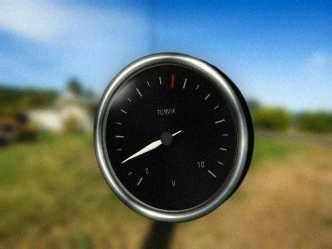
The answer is 1 V
